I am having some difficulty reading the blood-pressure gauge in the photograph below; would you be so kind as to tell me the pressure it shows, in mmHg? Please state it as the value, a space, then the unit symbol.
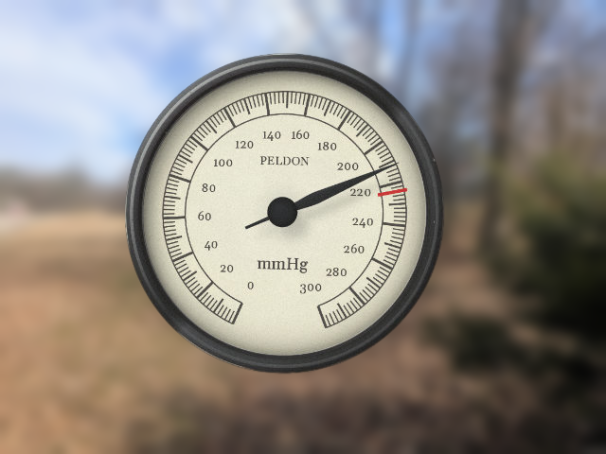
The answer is 212 mmHg
